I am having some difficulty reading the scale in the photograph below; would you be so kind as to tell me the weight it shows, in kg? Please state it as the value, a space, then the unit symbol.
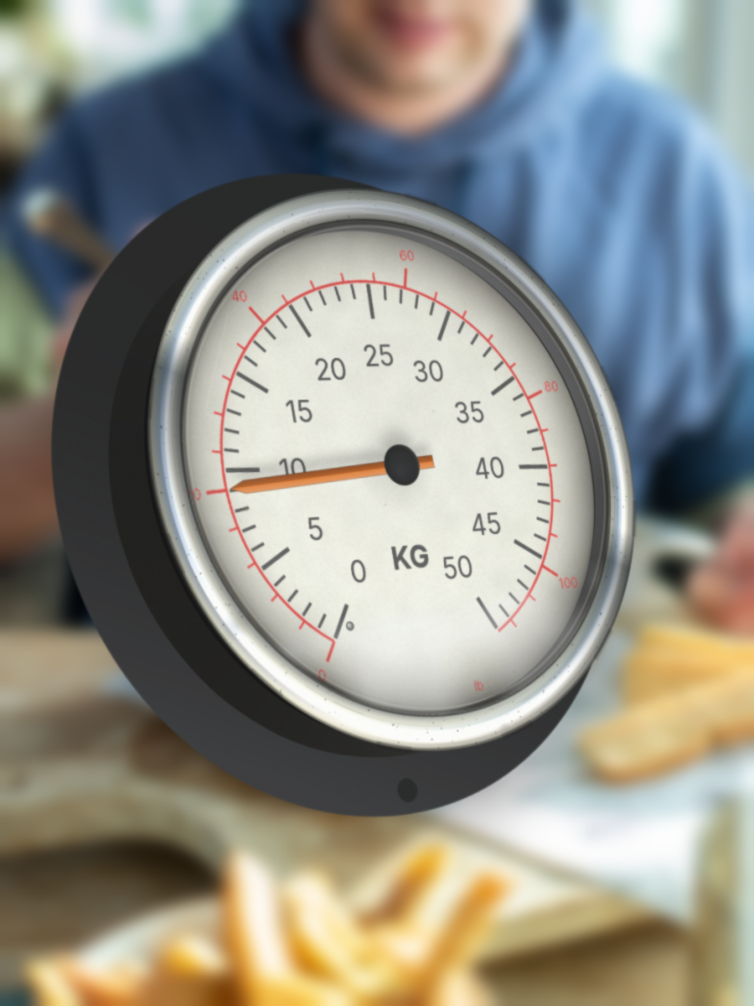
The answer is 9 kg
